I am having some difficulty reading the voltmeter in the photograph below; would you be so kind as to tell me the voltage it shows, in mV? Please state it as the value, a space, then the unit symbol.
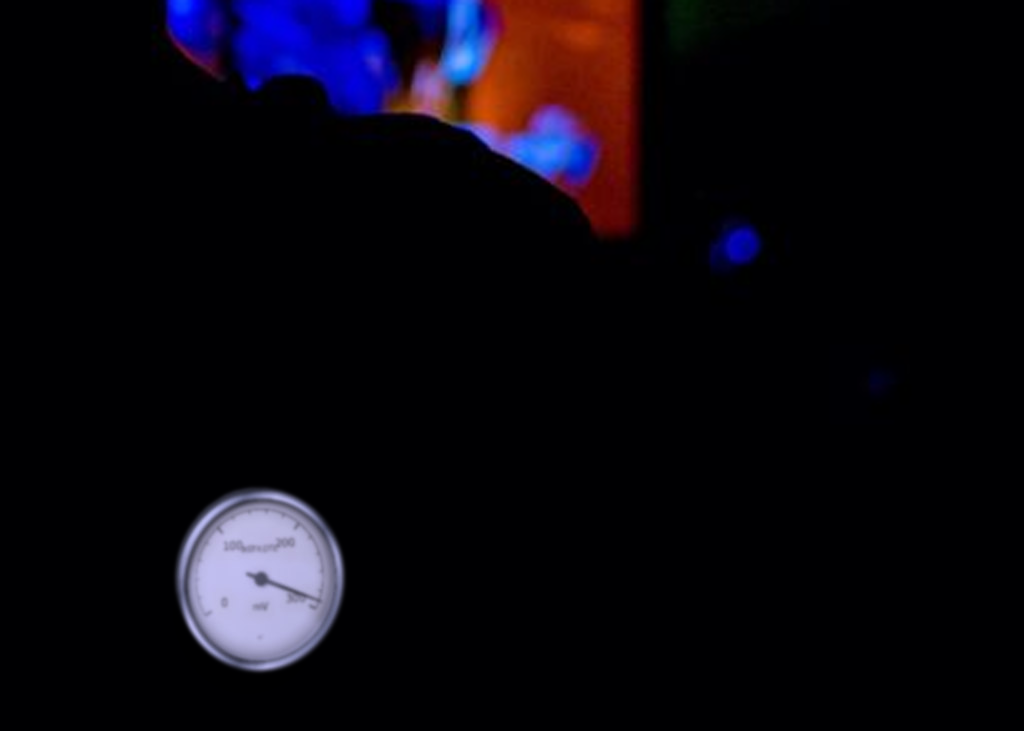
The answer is 290 mV
